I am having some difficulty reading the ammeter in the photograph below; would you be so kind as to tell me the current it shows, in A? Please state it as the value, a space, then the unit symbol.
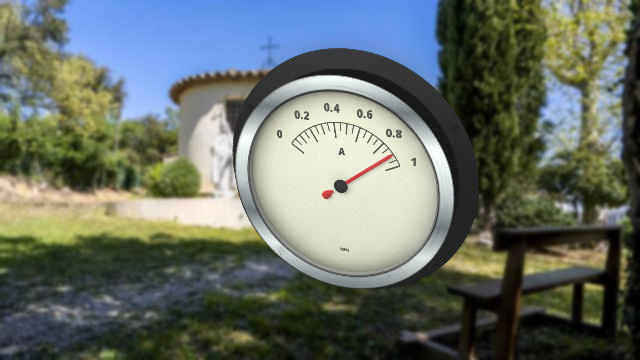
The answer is 0.9 A
